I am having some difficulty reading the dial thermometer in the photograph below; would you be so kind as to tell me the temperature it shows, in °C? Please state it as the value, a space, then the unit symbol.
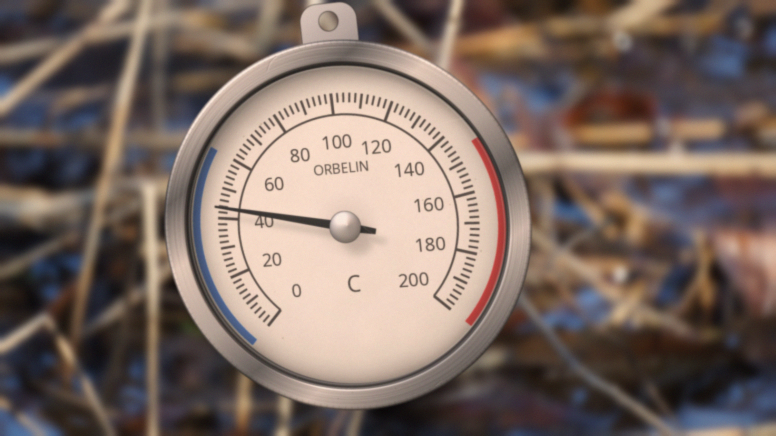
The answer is 44 °C
